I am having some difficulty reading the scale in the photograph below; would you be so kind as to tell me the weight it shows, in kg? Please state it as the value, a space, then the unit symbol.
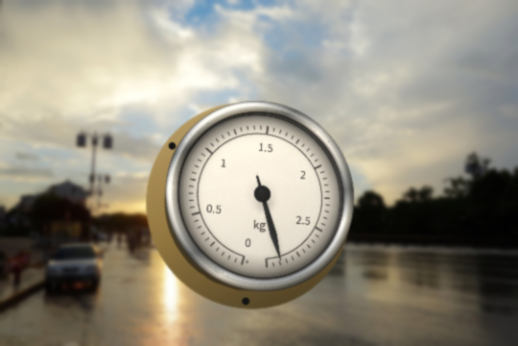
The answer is 2.9 kg
